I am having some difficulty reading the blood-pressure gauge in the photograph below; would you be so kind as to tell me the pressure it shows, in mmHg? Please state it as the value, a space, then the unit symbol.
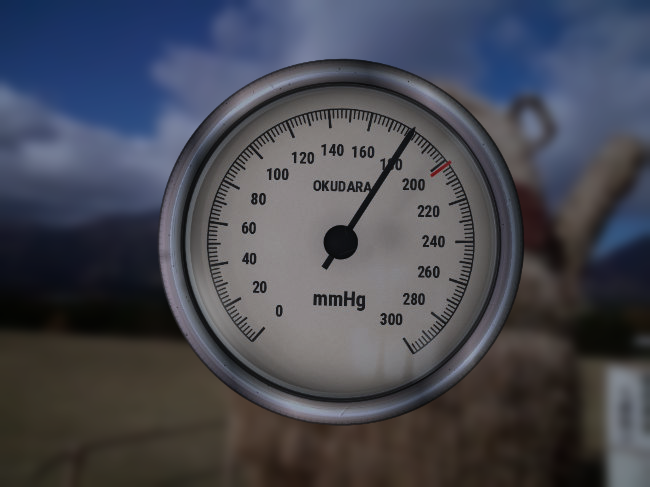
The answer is 180 mmHg
